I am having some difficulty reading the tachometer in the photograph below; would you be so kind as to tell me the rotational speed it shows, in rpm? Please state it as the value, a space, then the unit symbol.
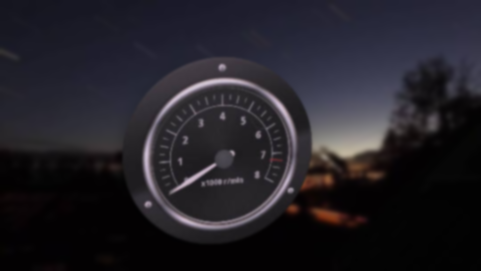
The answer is 0 rpm
